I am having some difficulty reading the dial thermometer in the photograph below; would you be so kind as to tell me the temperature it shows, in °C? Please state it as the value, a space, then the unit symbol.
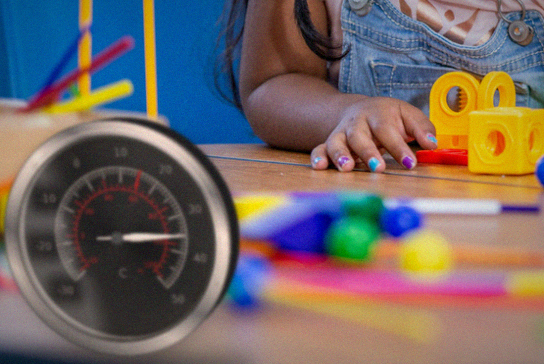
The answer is 35 °C
